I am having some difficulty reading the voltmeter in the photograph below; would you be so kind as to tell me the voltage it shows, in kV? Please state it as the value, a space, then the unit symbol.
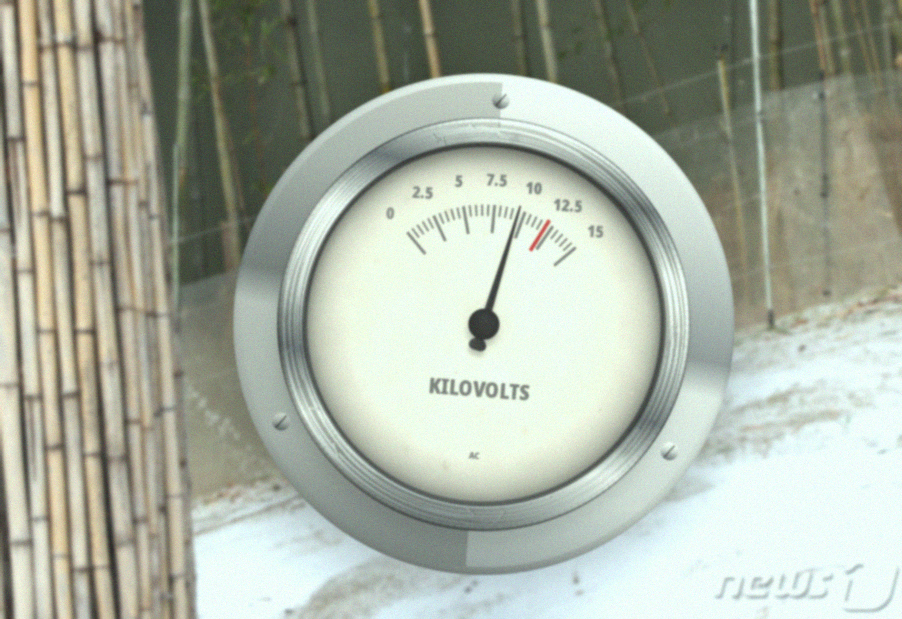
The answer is 9.5 kV
